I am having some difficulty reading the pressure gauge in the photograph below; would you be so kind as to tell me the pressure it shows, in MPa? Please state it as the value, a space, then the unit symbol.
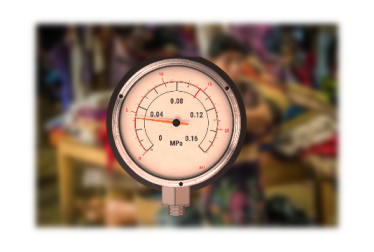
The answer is 0.03 MPa
